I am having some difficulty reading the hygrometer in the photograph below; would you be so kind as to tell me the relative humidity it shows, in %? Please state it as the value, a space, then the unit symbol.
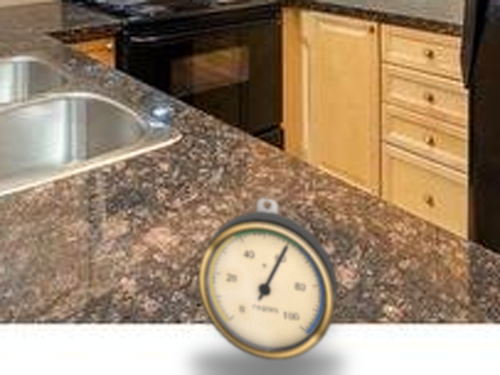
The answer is 60 %
